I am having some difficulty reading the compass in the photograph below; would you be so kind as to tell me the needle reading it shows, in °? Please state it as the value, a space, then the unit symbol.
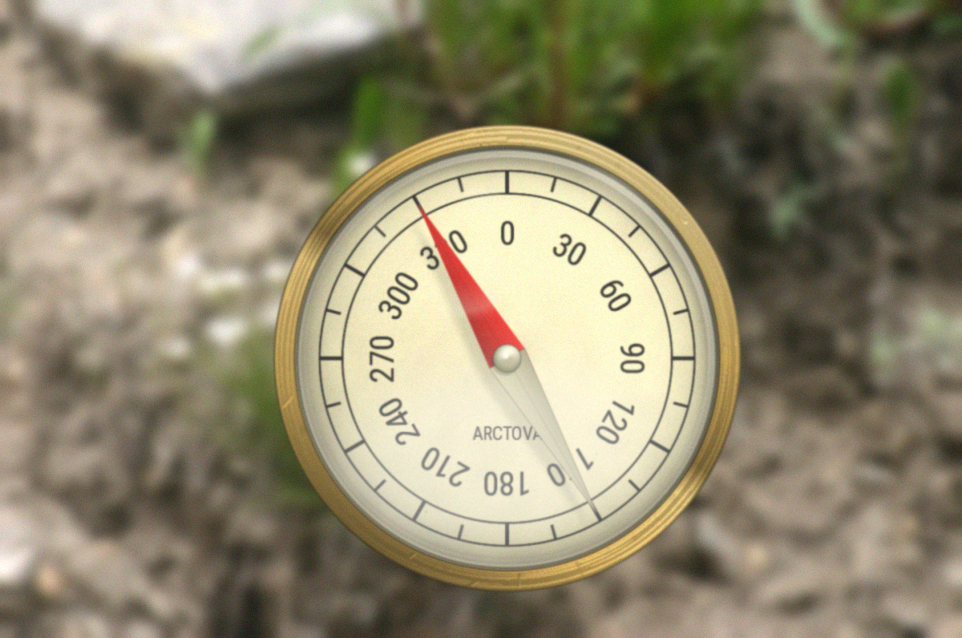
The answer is 330 °
